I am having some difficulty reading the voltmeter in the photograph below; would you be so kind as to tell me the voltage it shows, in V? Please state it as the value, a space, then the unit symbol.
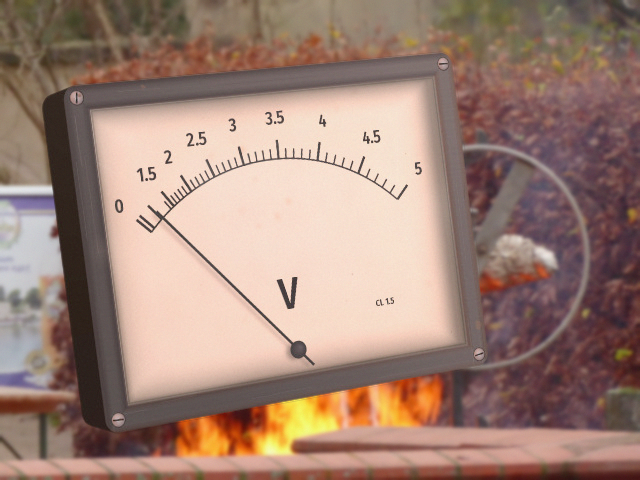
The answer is 1 V
